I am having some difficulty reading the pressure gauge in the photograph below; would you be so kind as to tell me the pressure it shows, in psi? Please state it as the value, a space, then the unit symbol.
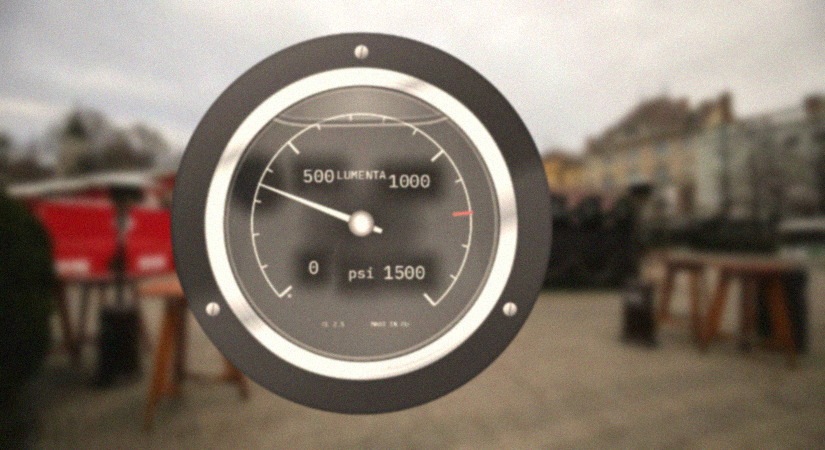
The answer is 350 psi
